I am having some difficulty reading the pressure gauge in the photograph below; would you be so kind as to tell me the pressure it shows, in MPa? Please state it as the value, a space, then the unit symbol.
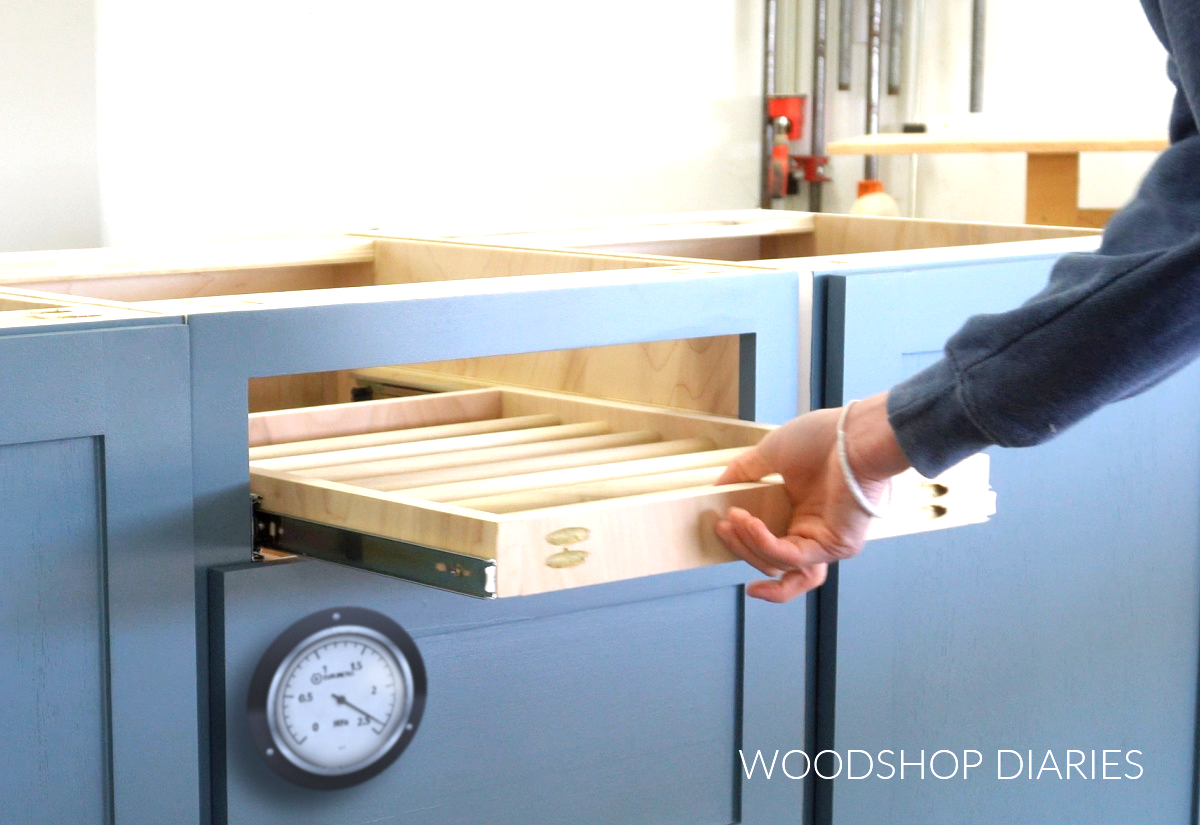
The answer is 2.4 MPa
